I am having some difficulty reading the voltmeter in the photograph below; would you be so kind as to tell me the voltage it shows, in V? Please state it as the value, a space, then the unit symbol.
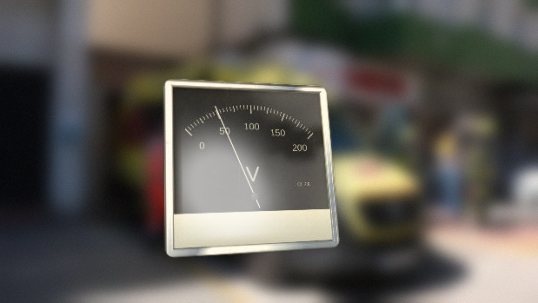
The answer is 50 V
